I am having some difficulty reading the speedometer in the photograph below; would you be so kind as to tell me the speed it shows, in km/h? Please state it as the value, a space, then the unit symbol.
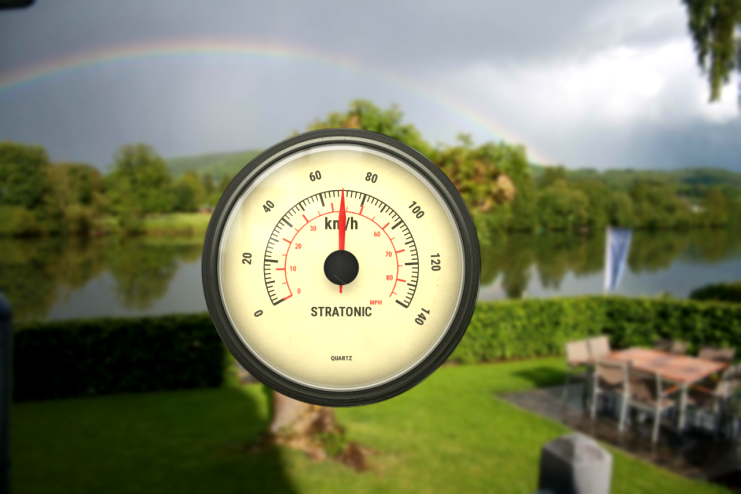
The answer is 70 km/h
